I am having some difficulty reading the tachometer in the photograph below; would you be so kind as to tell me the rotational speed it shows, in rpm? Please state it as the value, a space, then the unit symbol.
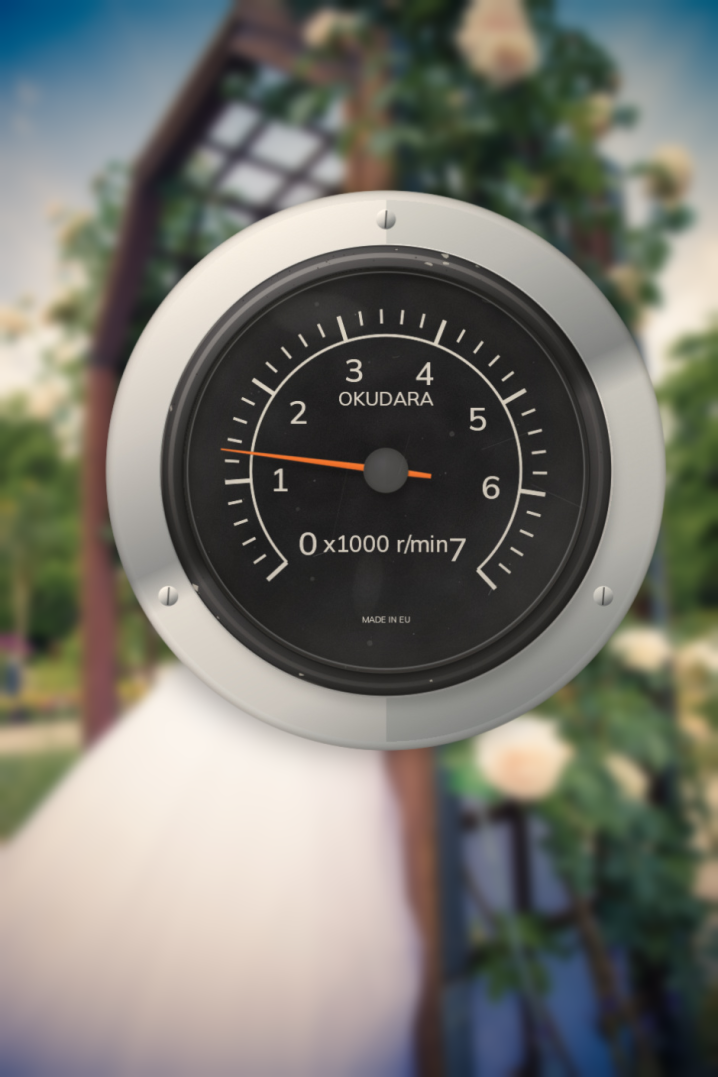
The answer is 1300 rpm
